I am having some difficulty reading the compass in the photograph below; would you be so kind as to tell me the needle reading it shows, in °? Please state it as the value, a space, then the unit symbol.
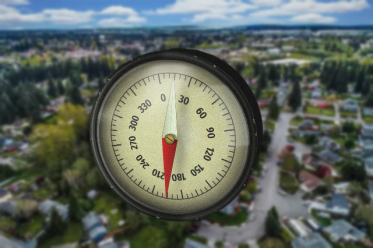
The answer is 195 °
